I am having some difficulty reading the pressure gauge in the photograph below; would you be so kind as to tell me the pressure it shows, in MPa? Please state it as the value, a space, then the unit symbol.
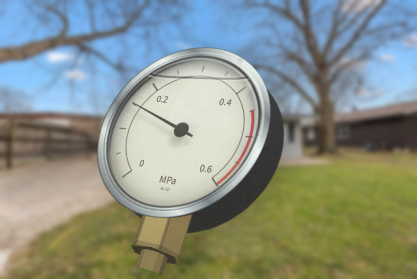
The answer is 0.15 MPa
